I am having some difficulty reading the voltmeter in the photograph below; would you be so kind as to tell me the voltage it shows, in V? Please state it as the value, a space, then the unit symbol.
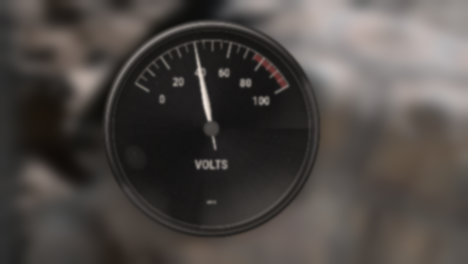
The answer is 40 V
